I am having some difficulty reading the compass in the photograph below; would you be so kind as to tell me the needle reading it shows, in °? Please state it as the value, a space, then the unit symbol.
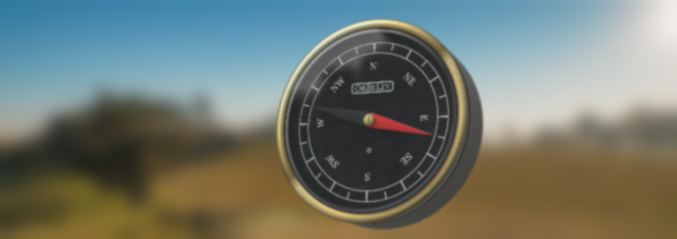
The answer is 105 °
